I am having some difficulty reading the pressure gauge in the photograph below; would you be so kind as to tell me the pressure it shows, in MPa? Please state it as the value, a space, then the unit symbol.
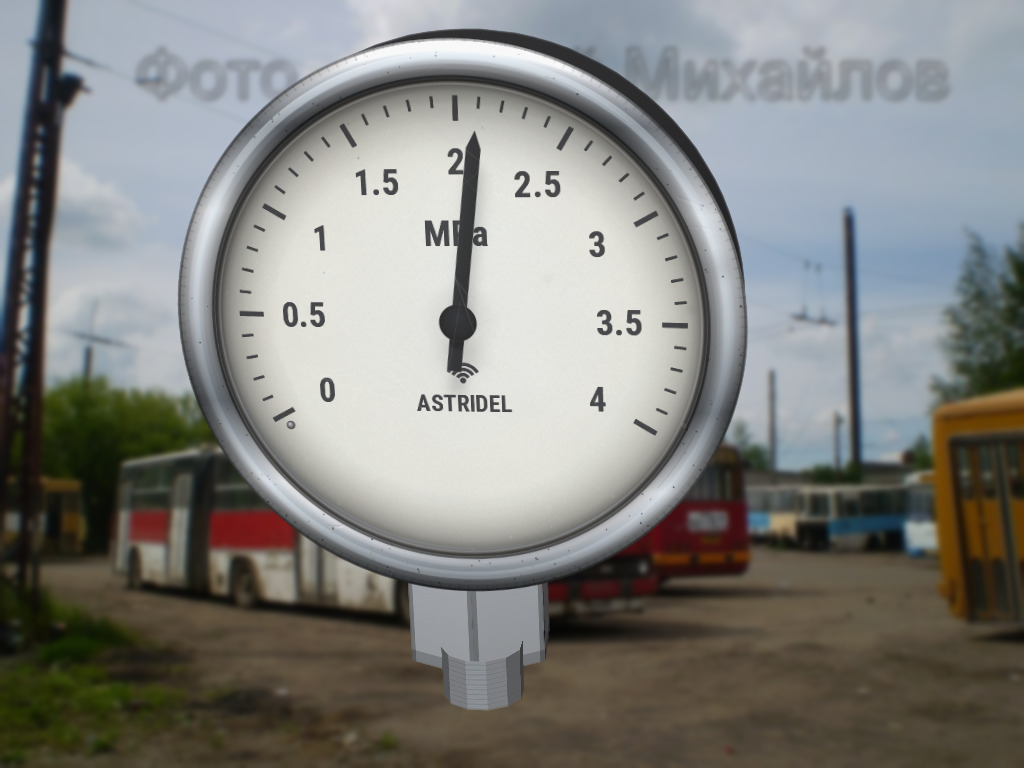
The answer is 2.1 MPa
